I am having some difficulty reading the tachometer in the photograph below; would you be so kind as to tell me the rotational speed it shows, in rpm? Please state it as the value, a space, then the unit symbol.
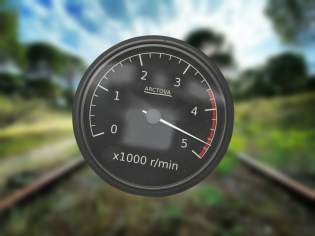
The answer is 4700 rpm
